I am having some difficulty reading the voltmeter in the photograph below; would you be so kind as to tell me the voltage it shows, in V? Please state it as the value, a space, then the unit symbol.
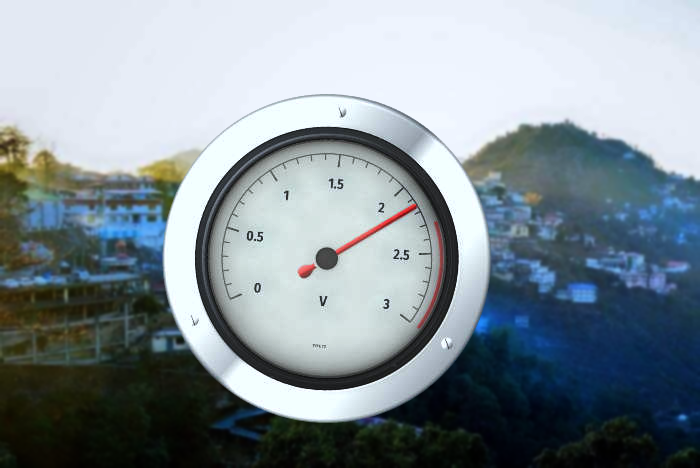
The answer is 2.15 V
